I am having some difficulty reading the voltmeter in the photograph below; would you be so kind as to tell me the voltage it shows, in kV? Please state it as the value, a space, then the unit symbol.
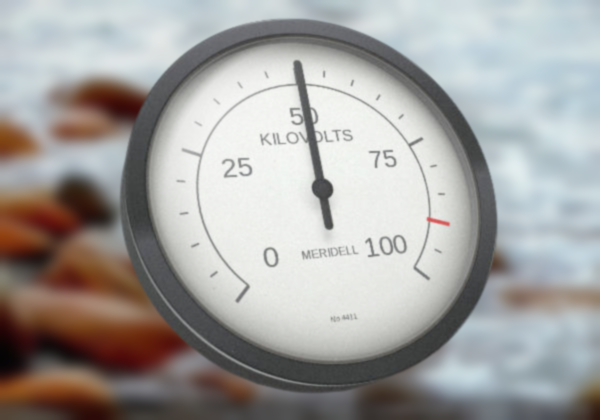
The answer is 50 kV
